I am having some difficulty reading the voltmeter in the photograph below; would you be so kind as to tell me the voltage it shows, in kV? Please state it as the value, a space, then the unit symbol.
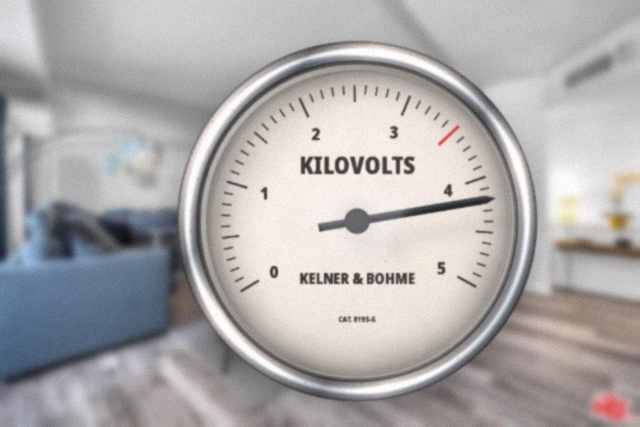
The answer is 4.2 kV
